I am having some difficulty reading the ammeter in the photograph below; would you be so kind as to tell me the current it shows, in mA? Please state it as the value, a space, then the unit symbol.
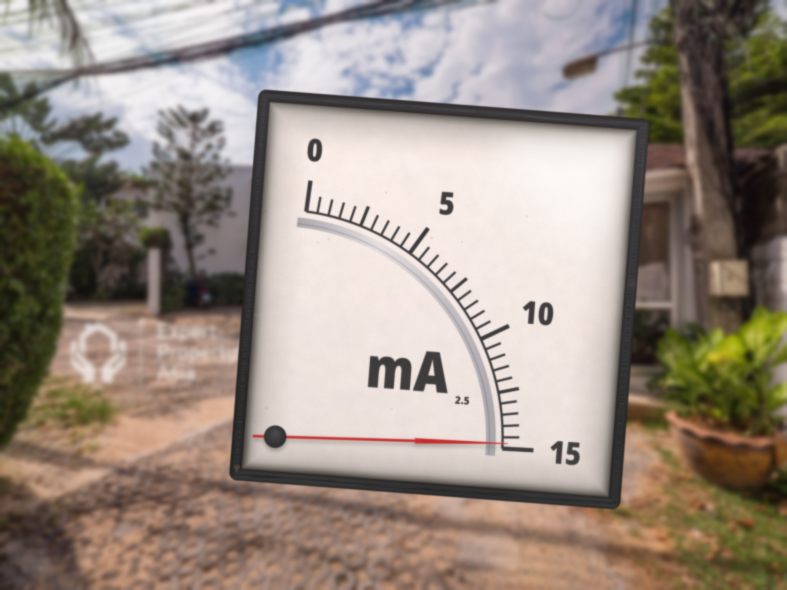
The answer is 14.75 mA
